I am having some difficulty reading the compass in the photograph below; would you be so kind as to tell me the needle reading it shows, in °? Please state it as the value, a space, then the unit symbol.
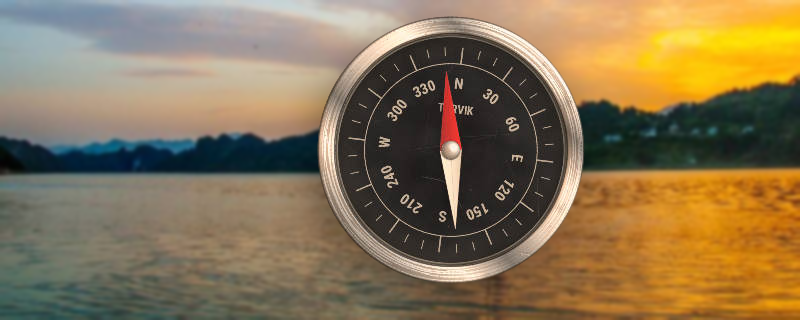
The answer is 350 °
